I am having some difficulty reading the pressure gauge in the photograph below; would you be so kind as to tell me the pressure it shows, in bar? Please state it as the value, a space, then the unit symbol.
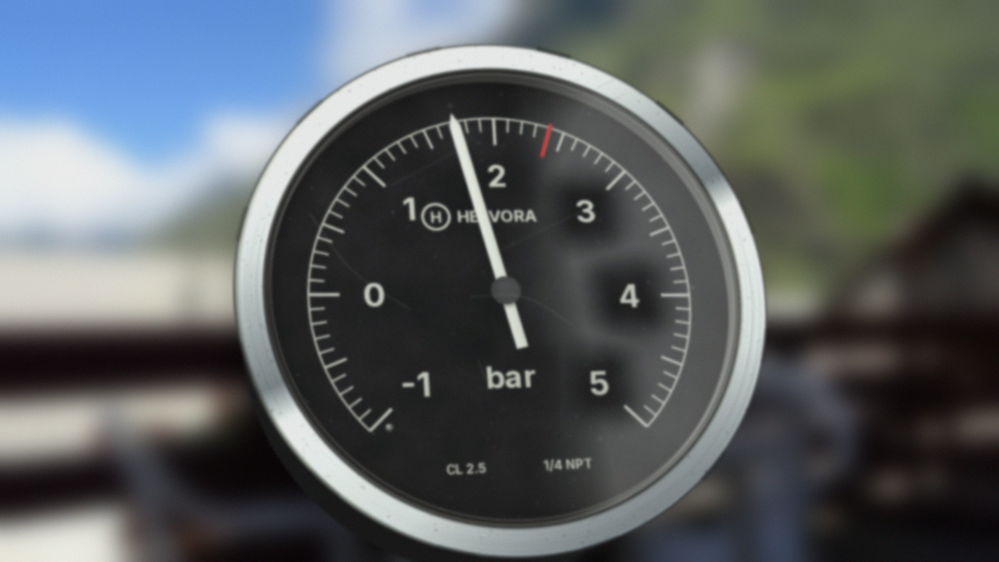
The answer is 1.7 bar
